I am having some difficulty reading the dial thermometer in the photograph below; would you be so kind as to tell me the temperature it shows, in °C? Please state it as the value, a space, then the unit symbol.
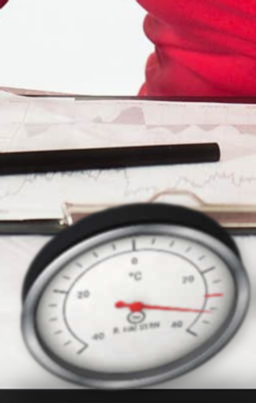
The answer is 32 °C
